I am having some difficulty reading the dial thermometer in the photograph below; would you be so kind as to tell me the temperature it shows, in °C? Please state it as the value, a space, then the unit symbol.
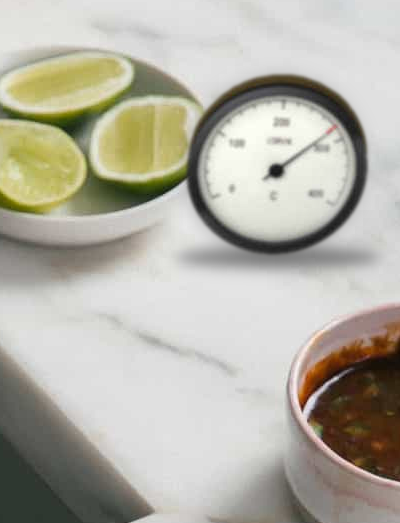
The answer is 280 °C
